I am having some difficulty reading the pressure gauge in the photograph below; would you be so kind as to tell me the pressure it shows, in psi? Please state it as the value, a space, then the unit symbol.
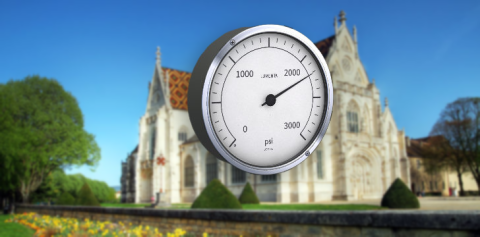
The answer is 2200 psi
